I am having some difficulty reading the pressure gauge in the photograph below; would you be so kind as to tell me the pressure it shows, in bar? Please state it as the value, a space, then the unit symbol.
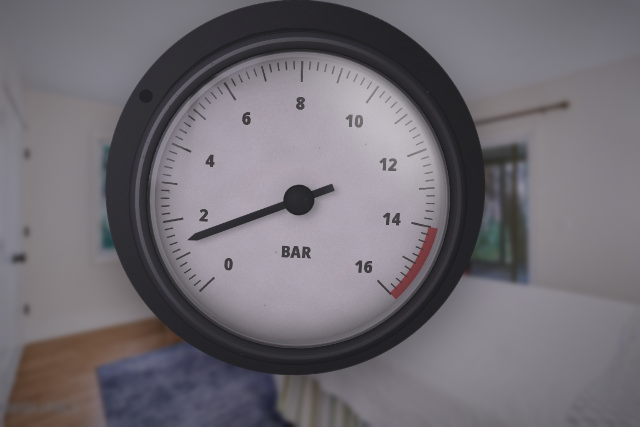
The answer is 1.4 bar
